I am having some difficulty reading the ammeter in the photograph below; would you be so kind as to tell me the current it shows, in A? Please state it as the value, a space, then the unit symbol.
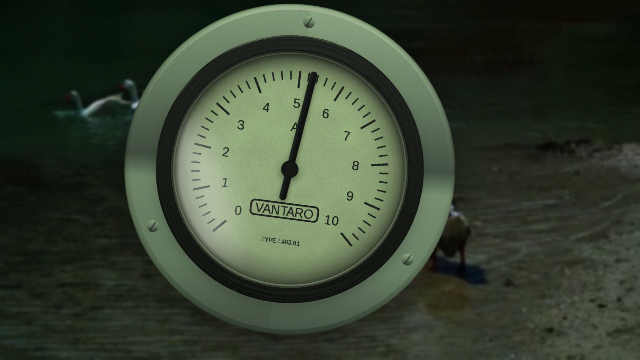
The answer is 5.3 A
